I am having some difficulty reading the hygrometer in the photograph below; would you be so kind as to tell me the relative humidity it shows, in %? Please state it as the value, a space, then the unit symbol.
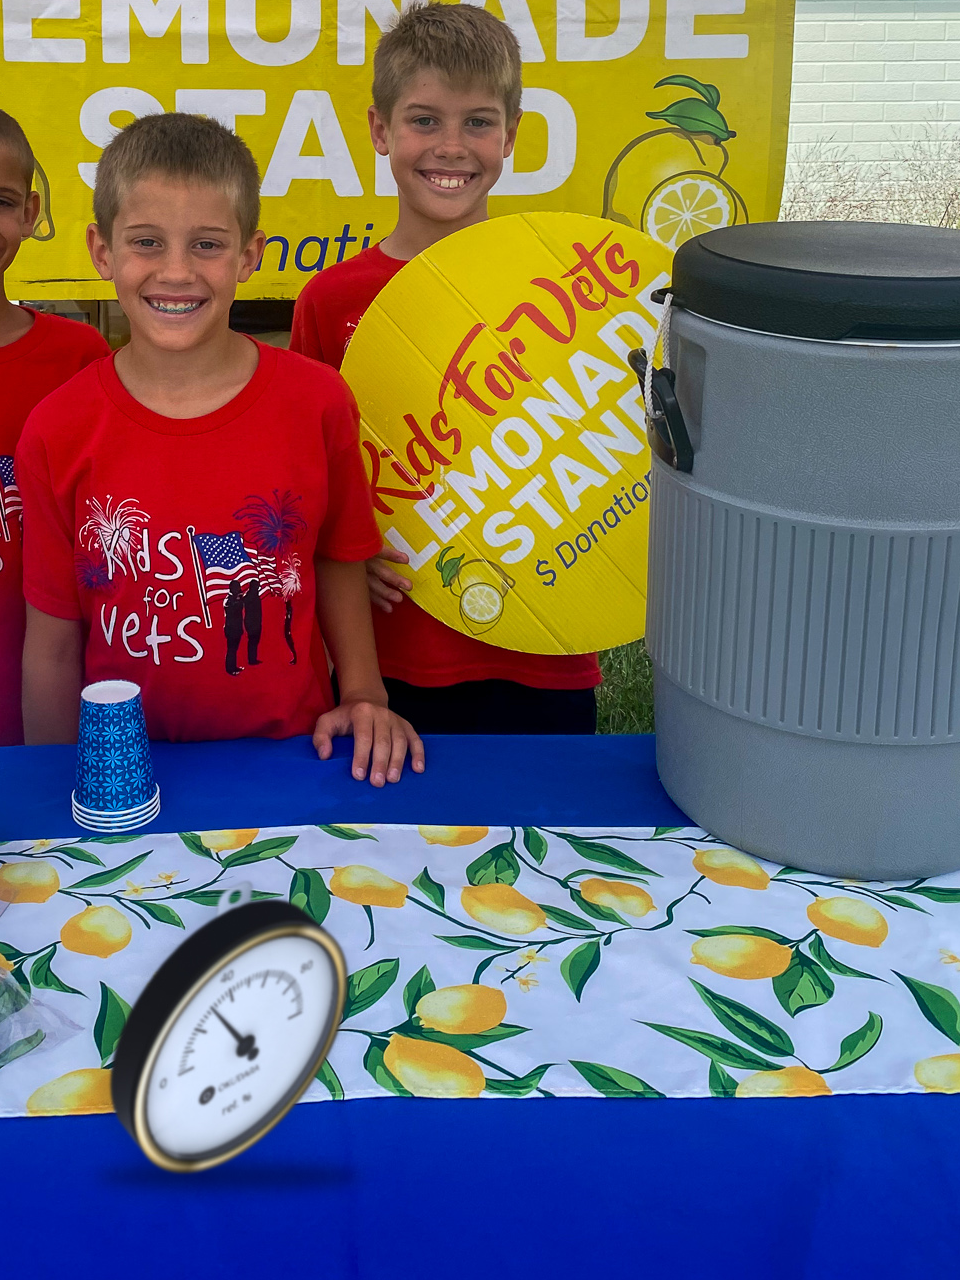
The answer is 30 %
